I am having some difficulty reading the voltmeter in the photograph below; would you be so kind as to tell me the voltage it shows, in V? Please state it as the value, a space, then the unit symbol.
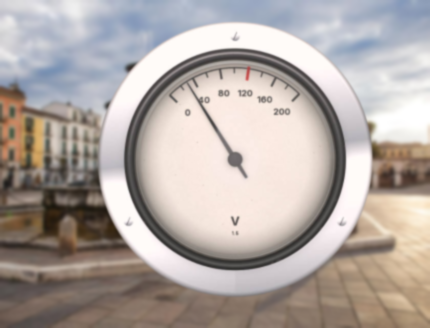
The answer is 30 V
